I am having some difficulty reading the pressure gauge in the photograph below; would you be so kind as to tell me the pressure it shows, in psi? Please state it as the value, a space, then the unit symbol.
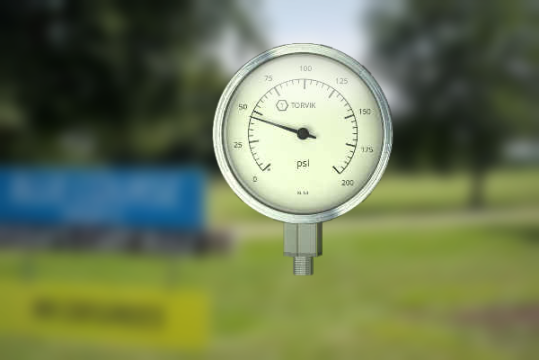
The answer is 45 psi
